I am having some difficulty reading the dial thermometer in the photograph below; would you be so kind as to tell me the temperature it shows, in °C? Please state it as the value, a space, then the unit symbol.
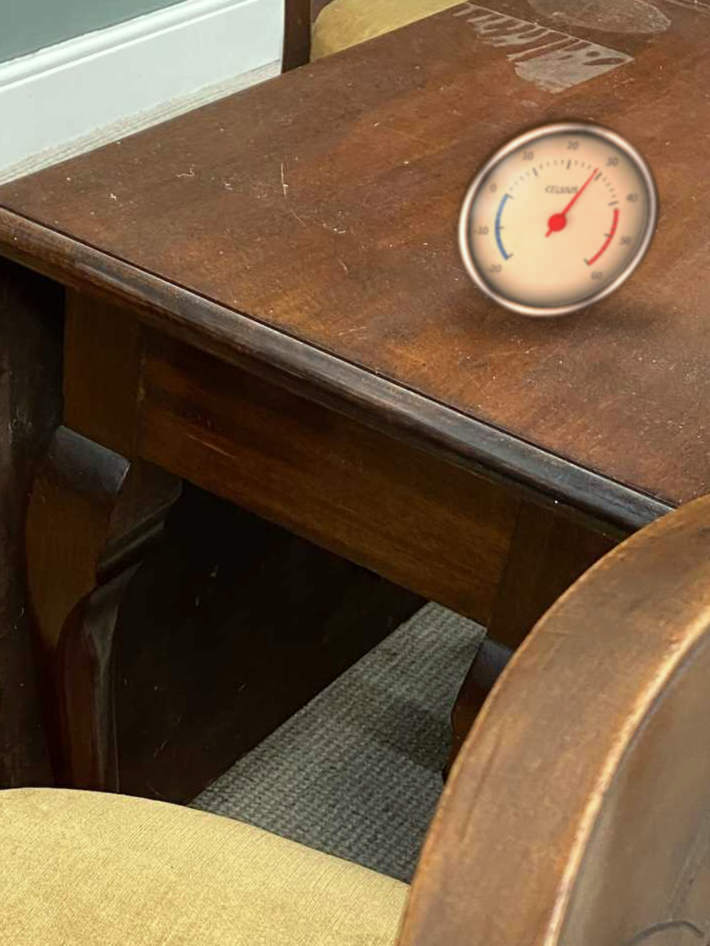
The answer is 28 °C
